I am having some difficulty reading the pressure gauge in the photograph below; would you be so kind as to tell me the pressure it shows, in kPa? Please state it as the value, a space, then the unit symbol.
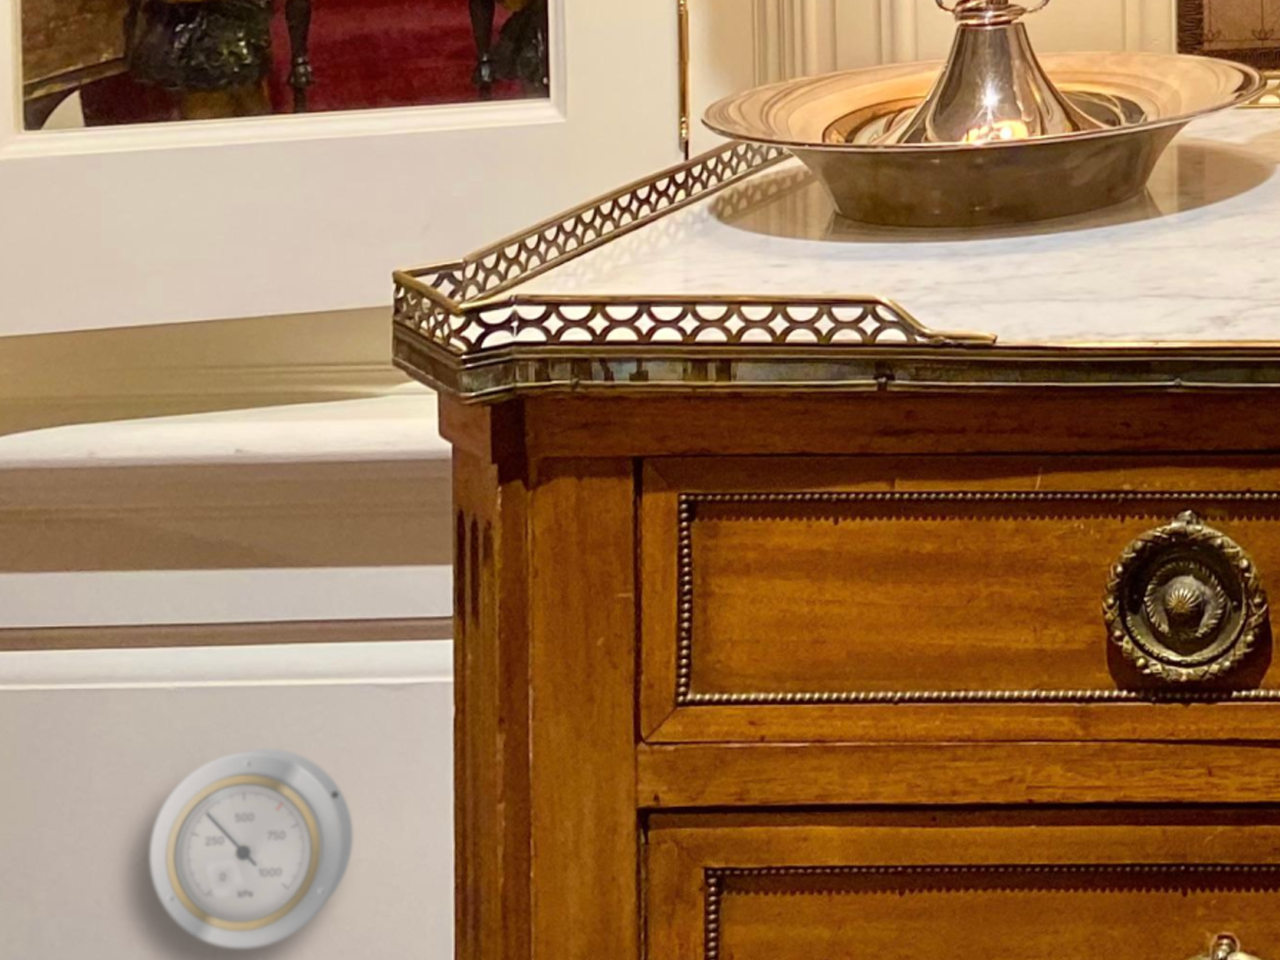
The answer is 350 kPa
